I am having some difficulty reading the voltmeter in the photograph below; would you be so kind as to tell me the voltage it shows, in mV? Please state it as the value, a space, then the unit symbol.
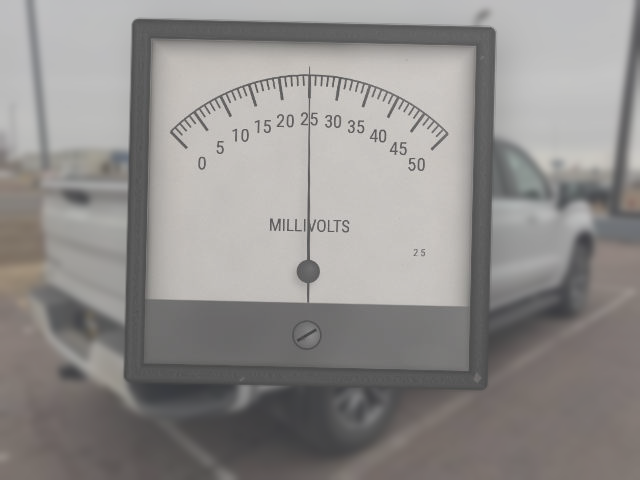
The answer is 25 mV
